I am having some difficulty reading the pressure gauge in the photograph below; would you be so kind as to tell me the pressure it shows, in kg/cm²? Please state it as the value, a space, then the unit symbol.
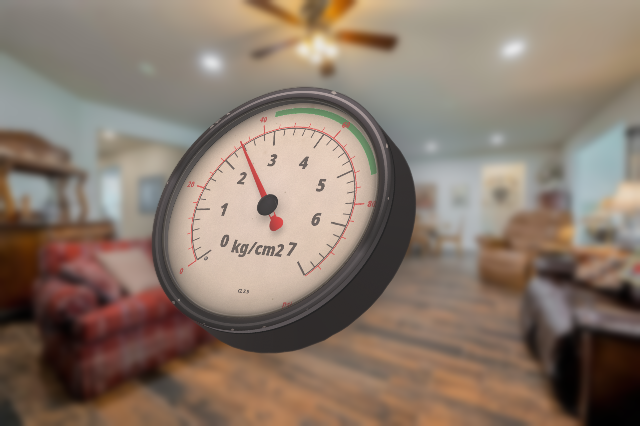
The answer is 2.4 kg/cm²
